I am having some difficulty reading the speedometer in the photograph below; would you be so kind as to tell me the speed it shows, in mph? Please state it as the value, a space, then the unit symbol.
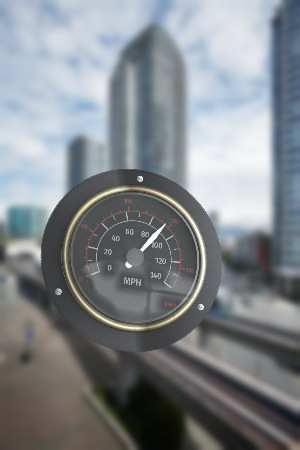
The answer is 90 mph
